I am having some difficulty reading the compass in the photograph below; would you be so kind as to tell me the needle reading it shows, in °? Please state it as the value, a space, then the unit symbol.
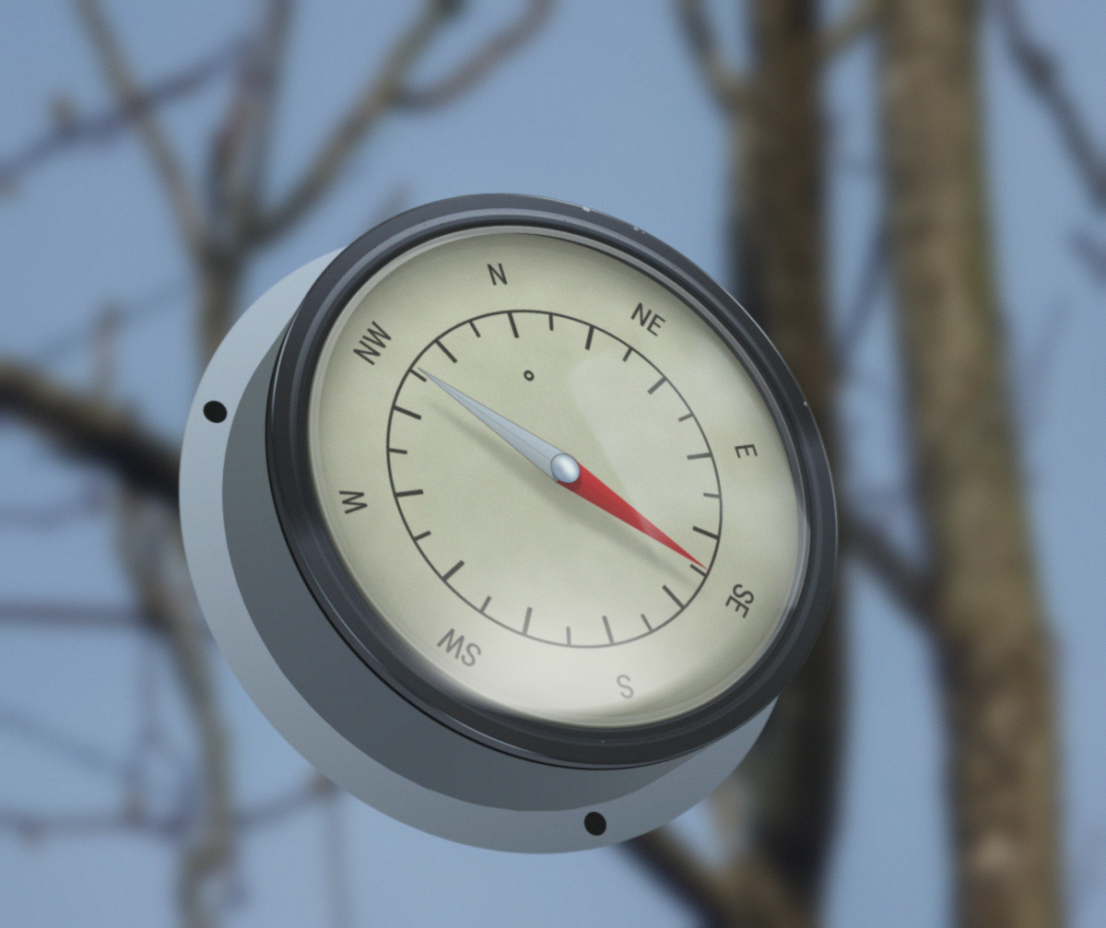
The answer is 135 °
